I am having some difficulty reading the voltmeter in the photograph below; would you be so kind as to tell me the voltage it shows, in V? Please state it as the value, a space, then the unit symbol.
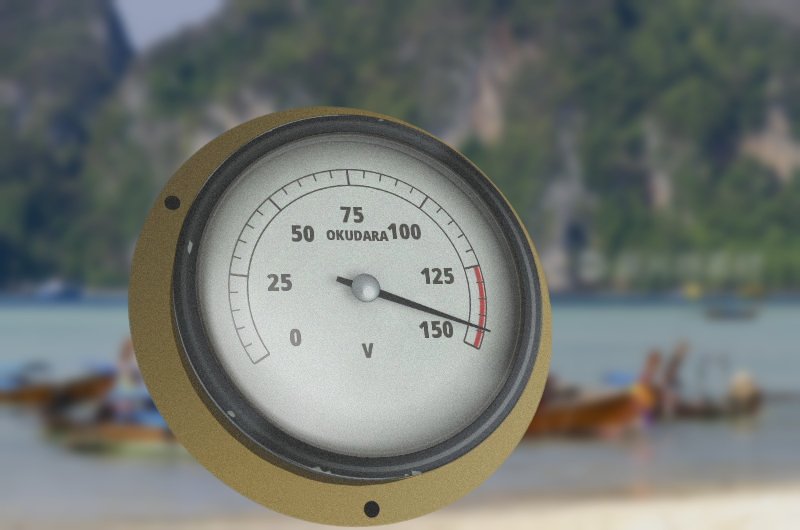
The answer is 145 V
